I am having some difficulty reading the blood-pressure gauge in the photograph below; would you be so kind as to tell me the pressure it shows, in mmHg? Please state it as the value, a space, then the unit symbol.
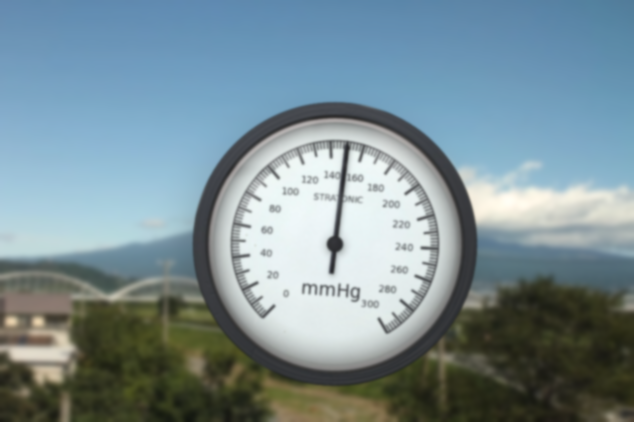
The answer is 150 mmHg
